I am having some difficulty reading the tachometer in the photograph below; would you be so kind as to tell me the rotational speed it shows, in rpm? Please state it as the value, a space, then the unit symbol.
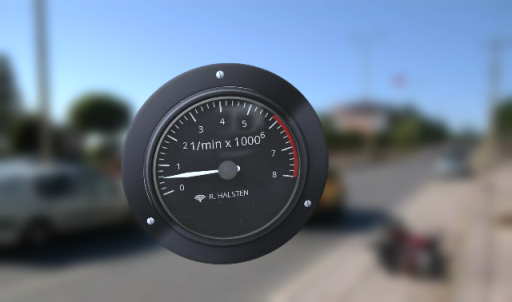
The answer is 600 rpm
